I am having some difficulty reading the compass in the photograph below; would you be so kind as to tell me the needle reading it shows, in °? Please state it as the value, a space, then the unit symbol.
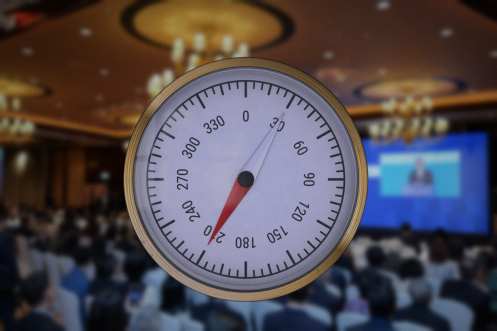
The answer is 210 °
